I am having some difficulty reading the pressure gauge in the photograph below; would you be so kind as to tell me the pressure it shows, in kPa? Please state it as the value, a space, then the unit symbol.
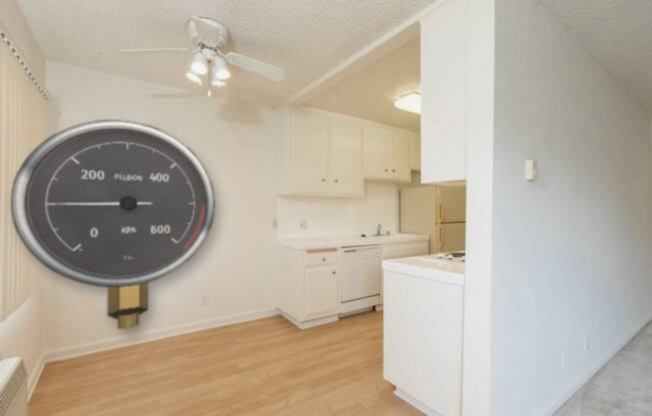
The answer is 100 kPa
